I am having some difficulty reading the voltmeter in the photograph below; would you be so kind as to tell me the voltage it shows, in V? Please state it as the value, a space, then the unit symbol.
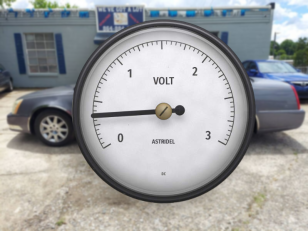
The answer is 0.35 V
